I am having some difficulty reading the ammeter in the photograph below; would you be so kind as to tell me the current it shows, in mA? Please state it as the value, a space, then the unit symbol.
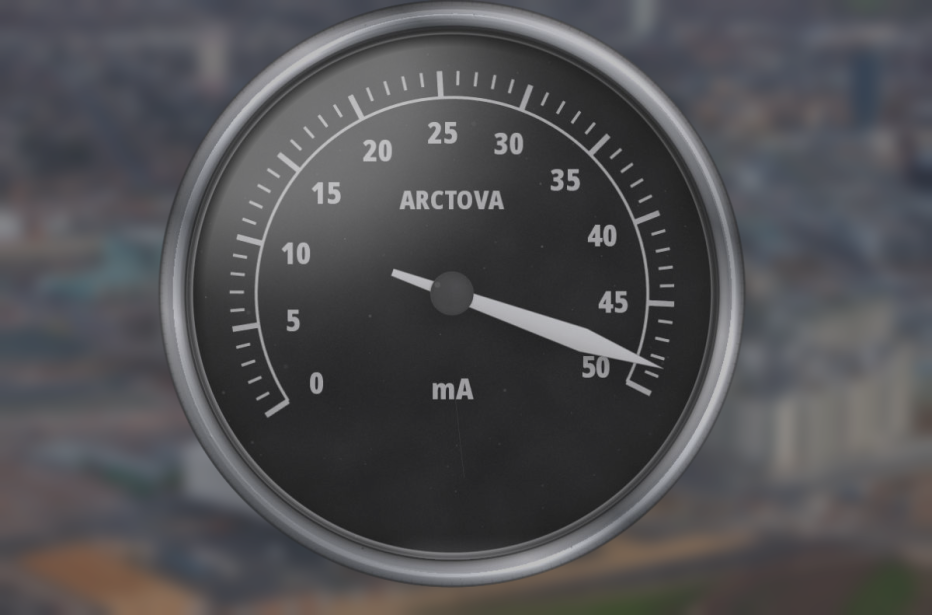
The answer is 48.5 mA
